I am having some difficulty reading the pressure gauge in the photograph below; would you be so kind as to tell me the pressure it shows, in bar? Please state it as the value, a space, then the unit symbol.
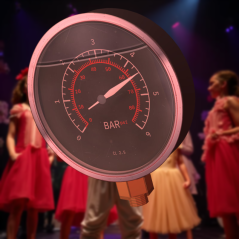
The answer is 4.4 bar
